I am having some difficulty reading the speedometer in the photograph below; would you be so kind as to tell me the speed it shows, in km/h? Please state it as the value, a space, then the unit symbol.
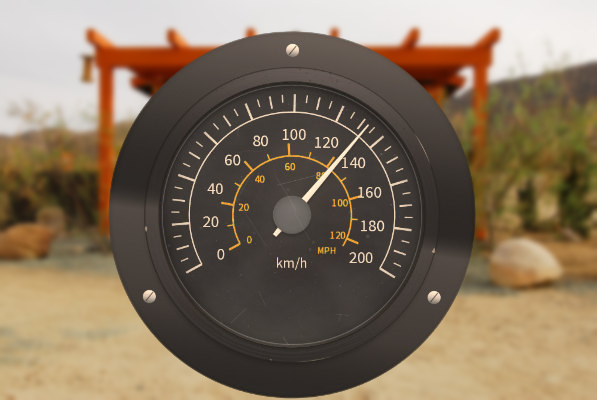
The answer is 132.5 km/h
